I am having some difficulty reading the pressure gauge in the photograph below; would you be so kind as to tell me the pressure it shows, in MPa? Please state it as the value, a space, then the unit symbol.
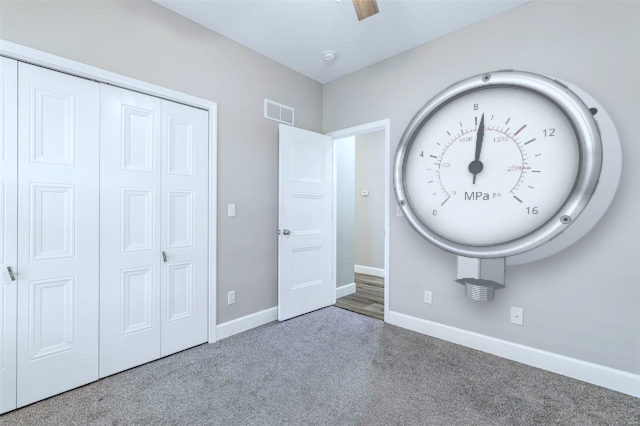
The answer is 8.5 MPa
